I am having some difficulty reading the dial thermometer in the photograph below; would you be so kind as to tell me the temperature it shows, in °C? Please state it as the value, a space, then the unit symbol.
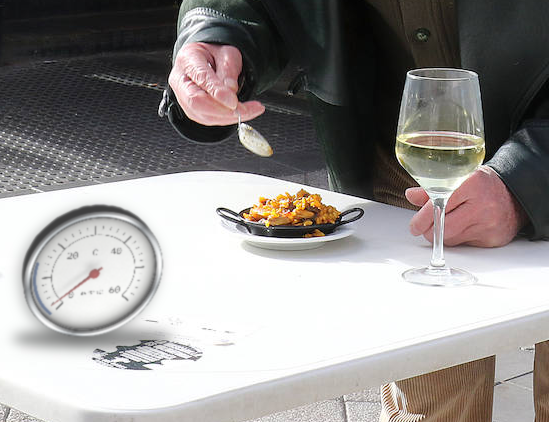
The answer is 2 °C
